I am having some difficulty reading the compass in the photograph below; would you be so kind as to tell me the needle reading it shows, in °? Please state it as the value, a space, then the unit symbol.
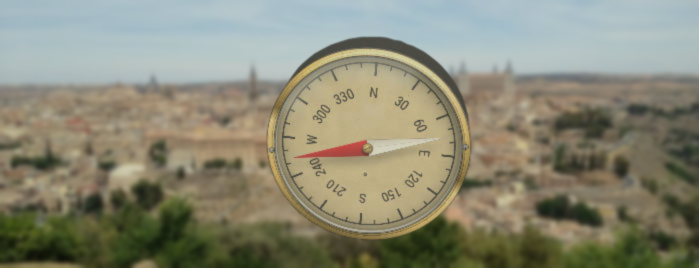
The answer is 255 °
